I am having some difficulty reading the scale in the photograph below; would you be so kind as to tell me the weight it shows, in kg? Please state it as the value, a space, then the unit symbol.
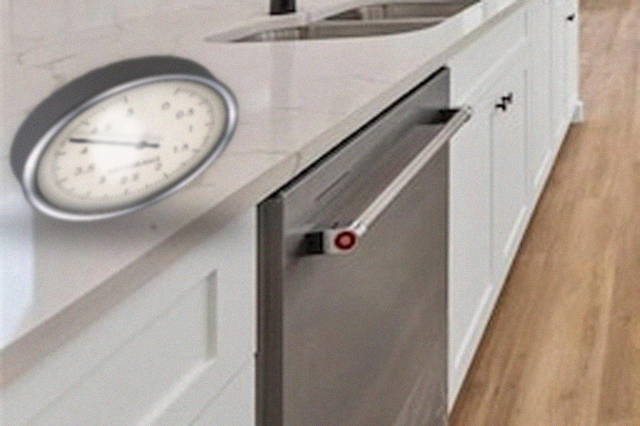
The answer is 4.25 kg
